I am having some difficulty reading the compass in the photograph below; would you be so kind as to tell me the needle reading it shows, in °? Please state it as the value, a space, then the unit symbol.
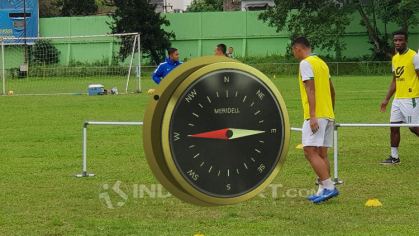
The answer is 270 °
